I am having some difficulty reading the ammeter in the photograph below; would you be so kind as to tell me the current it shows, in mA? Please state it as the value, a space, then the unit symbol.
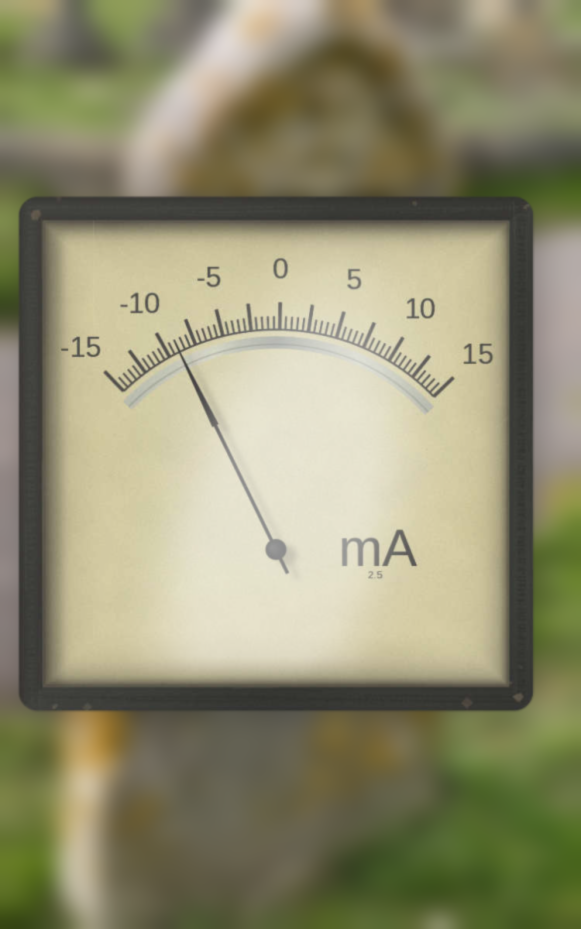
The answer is -9 mA
